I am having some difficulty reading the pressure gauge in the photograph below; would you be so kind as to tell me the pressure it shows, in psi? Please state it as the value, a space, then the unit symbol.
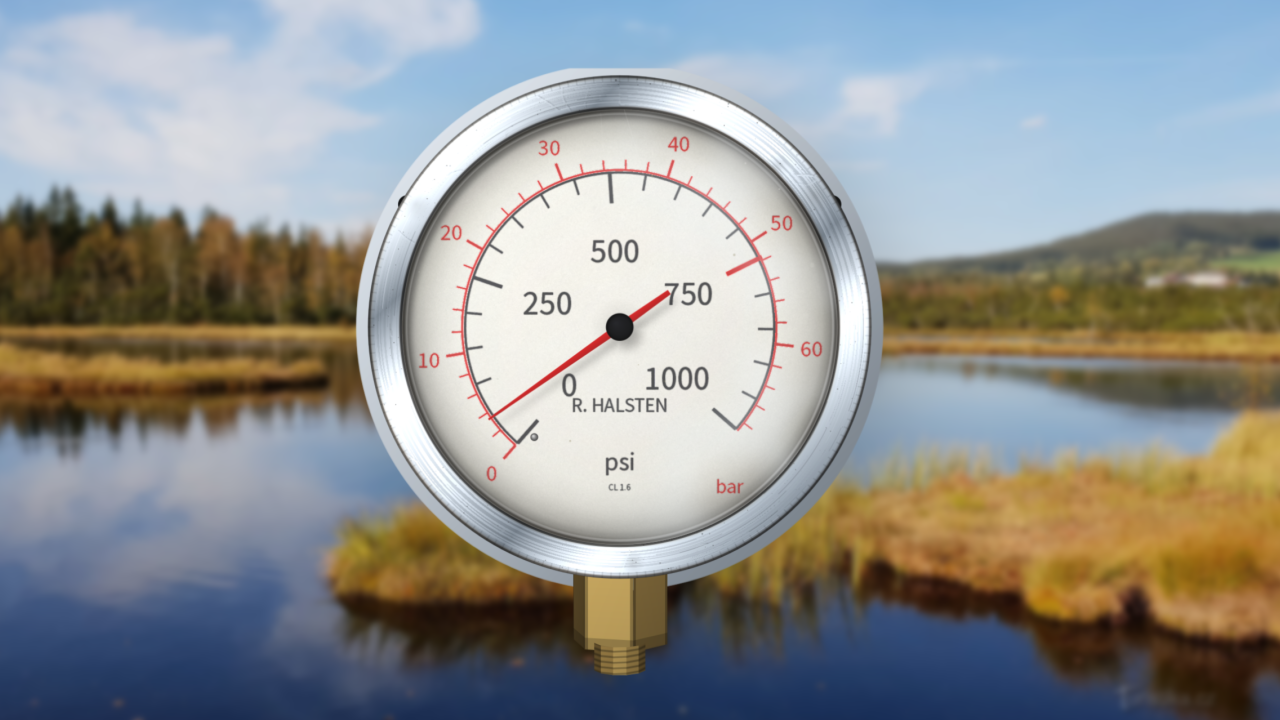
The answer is 50 psi
